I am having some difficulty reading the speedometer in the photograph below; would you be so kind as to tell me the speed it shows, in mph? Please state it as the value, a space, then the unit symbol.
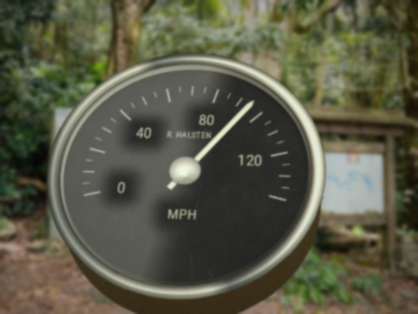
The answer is 95 mph
